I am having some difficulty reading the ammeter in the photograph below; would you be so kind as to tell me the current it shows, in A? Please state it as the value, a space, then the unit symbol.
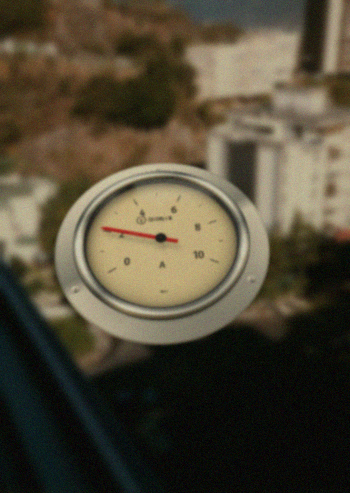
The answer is 2 A
